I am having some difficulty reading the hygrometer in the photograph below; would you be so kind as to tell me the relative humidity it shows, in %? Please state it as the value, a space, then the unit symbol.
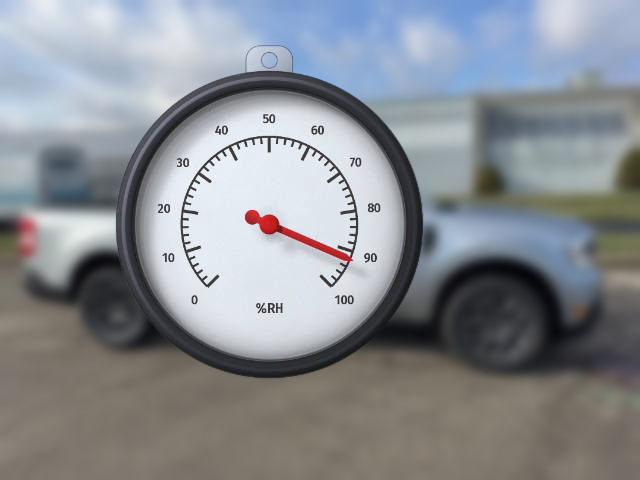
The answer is 92 %
